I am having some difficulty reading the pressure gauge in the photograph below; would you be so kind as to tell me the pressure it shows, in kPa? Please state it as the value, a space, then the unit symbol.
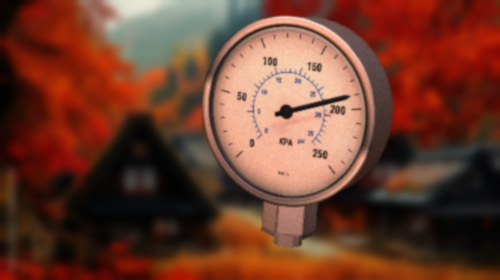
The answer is 190 kPa
